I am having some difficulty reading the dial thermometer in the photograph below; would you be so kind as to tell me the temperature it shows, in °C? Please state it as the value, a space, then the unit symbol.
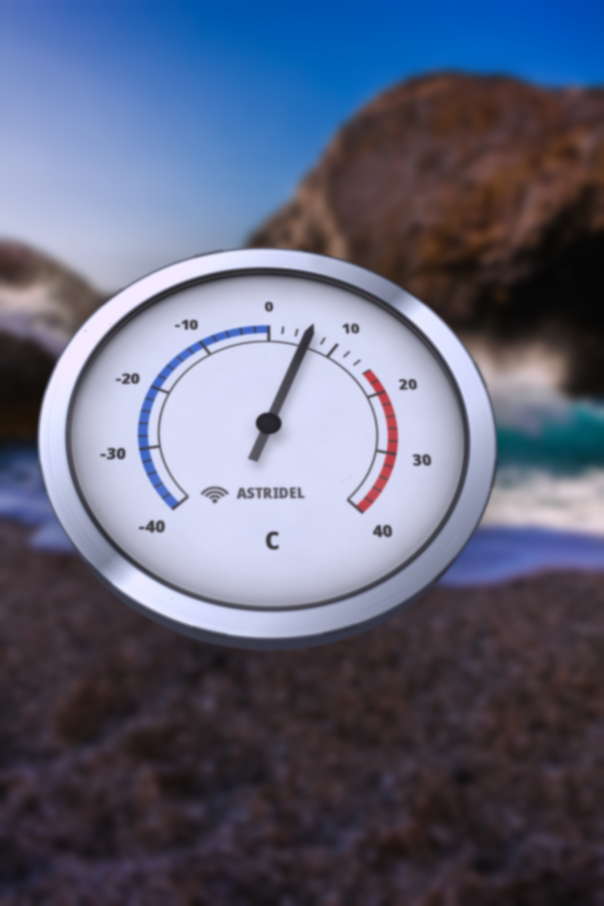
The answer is 6 °C
